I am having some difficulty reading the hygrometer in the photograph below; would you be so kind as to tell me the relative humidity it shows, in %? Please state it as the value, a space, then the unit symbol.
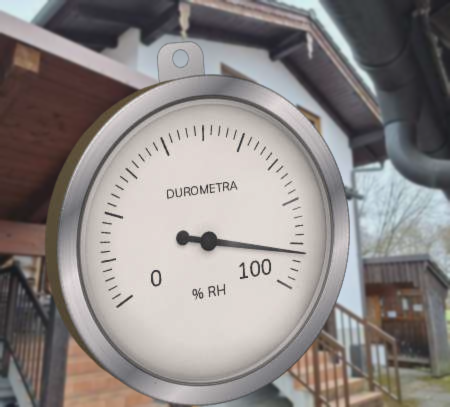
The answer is 92 %
